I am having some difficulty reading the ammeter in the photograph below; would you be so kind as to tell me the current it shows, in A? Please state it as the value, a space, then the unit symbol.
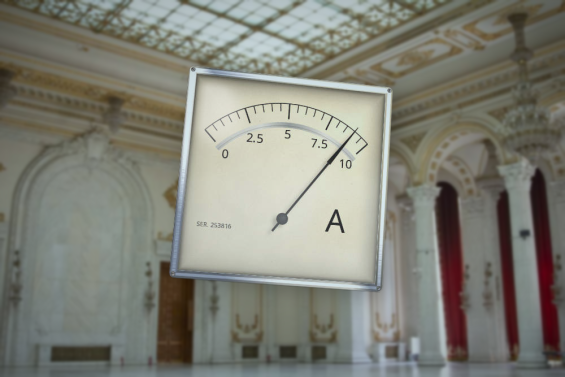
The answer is 9 A
